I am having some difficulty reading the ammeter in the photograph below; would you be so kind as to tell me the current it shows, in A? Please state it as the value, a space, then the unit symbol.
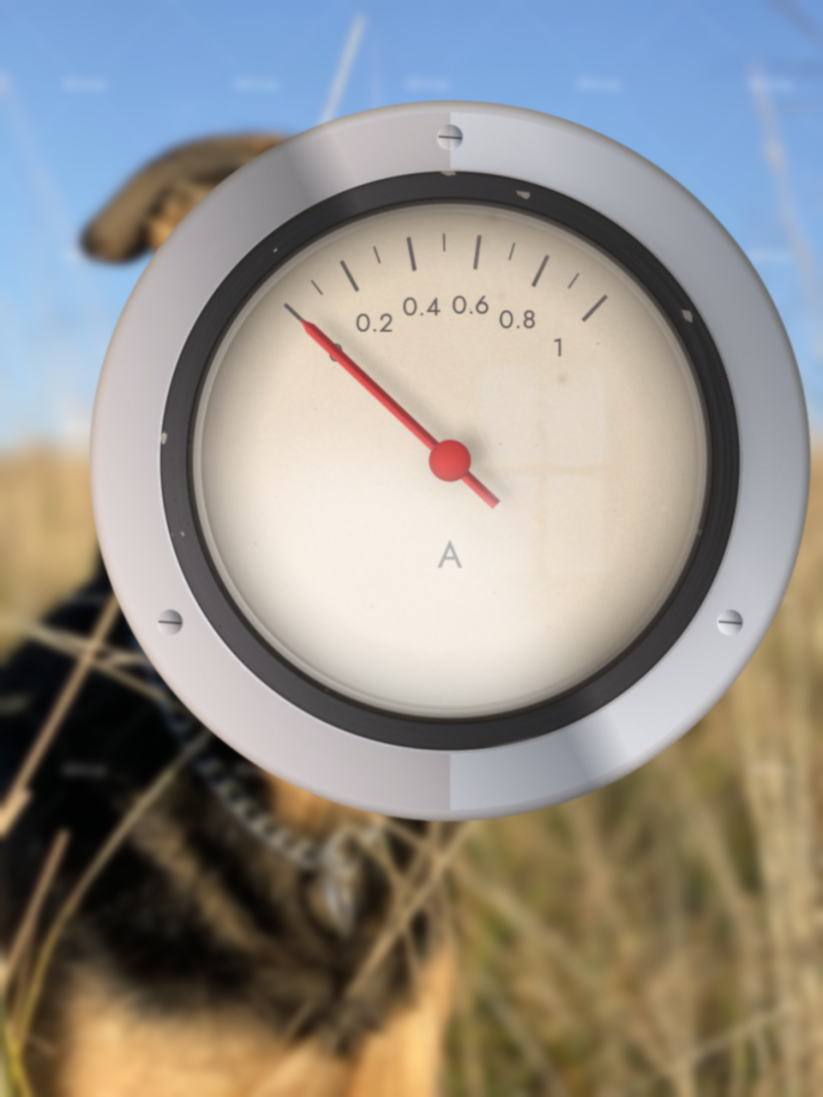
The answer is 0 A
